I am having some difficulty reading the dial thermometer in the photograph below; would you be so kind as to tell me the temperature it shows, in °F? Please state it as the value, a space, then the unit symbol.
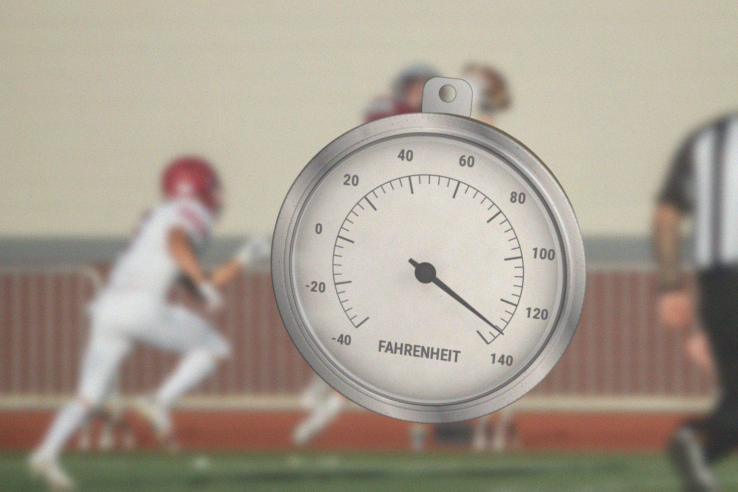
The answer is 132 °F
